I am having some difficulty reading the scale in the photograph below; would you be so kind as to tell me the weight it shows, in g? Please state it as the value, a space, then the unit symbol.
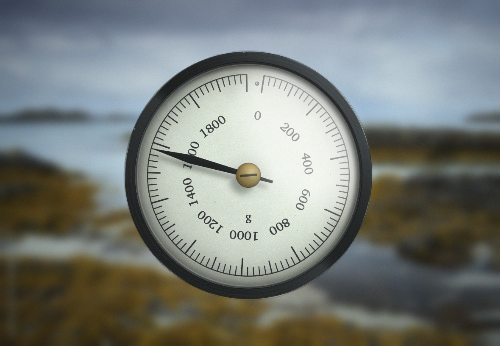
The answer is 1580 g
